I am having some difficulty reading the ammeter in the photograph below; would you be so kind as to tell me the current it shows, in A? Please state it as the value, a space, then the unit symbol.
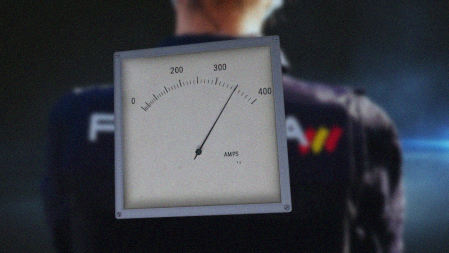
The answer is 350 A
